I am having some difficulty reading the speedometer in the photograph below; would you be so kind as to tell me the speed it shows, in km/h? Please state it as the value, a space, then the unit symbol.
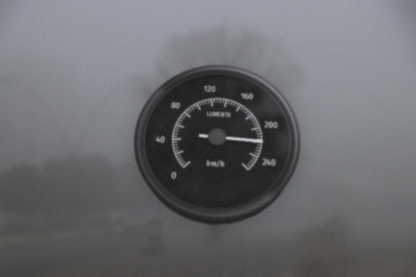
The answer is 220 km/h
